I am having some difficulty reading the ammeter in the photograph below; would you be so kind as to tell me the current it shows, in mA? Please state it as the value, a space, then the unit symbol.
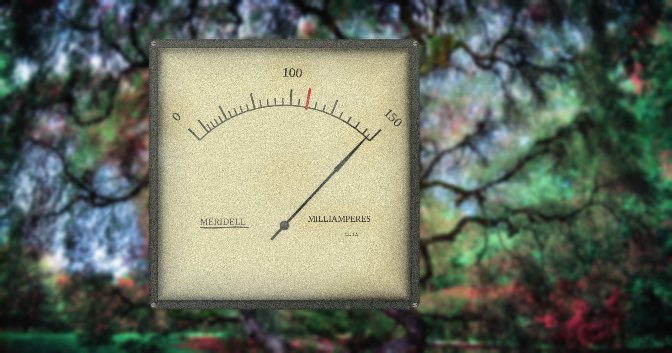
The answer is 147.5 mA
